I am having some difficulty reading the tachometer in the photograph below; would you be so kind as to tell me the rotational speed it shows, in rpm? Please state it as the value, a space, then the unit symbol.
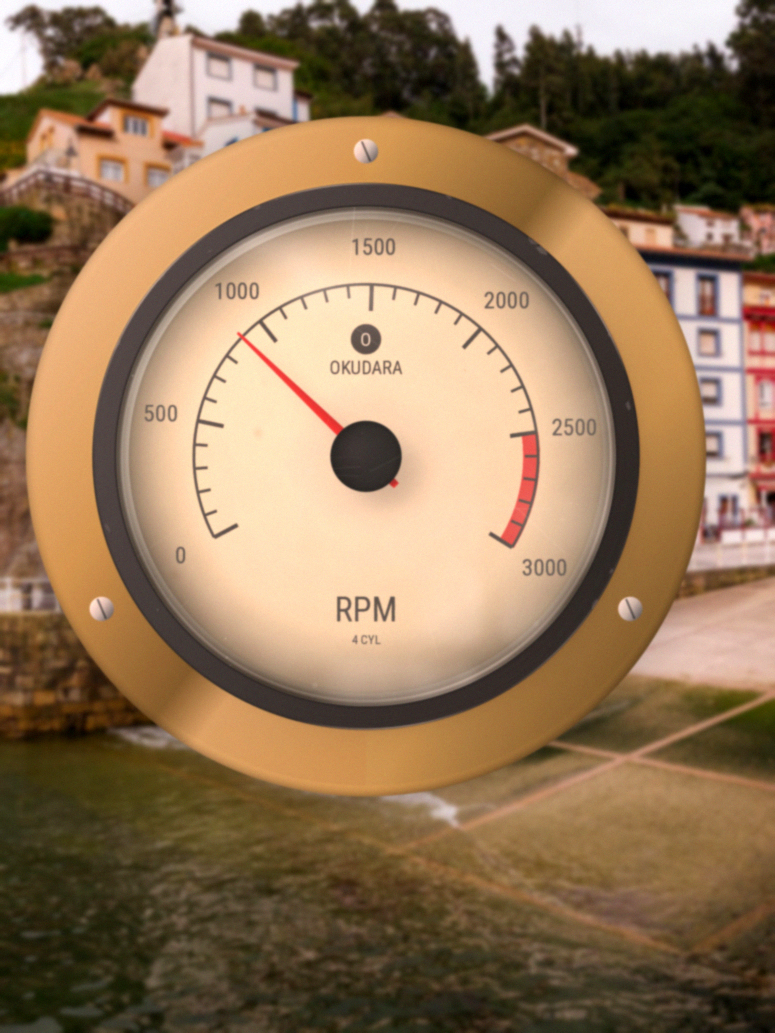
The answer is 900 rpm
